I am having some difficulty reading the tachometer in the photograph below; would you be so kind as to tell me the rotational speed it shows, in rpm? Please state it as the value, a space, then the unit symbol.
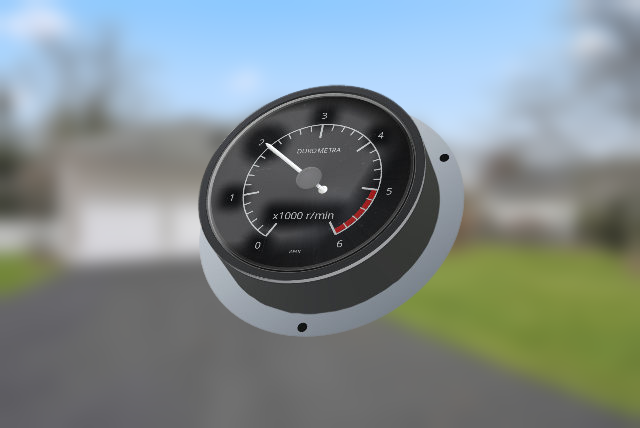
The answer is 2000 rpm
